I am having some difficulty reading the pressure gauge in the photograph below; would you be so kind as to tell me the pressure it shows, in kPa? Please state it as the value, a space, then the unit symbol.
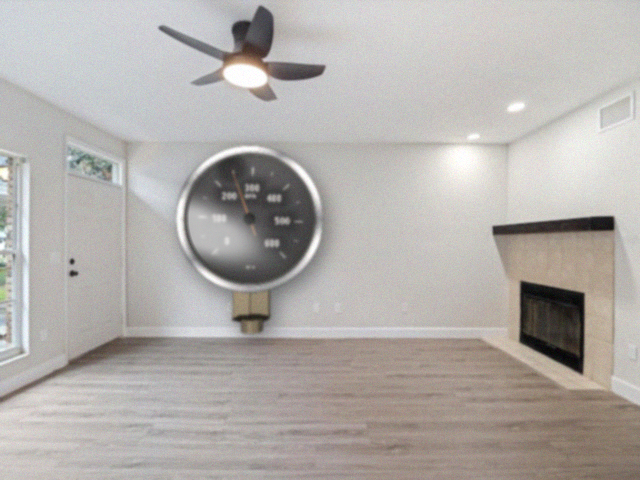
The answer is 250 kPa
